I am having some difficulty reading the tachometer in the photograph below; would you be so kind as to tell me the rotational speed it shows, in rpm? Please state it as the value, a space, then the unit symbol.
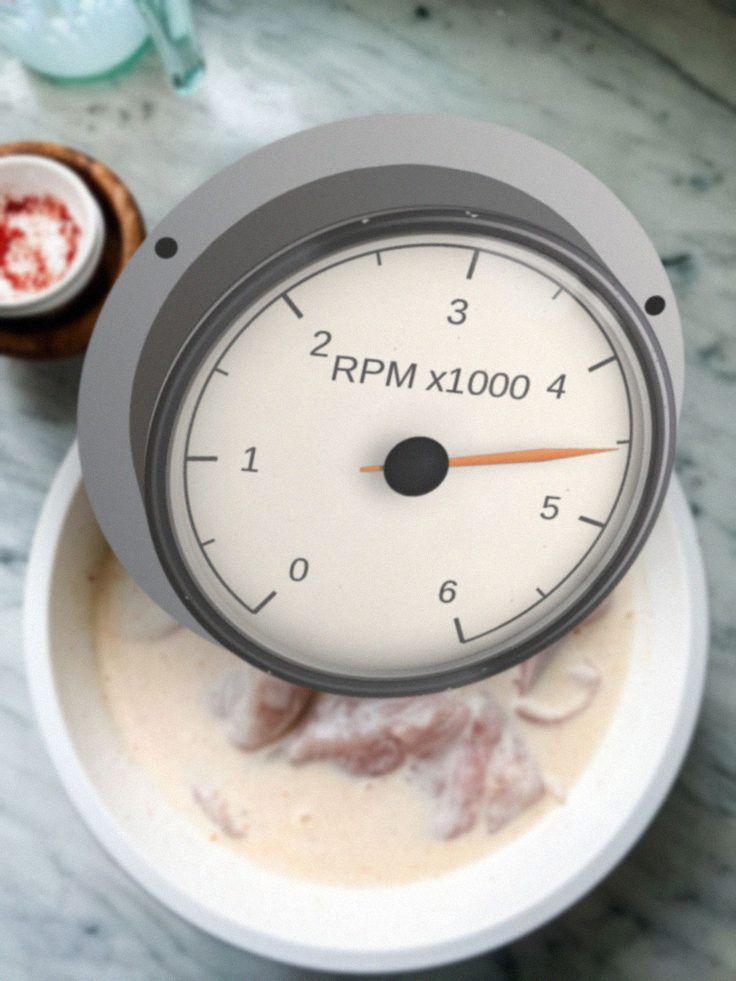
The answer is 4500 rpm
